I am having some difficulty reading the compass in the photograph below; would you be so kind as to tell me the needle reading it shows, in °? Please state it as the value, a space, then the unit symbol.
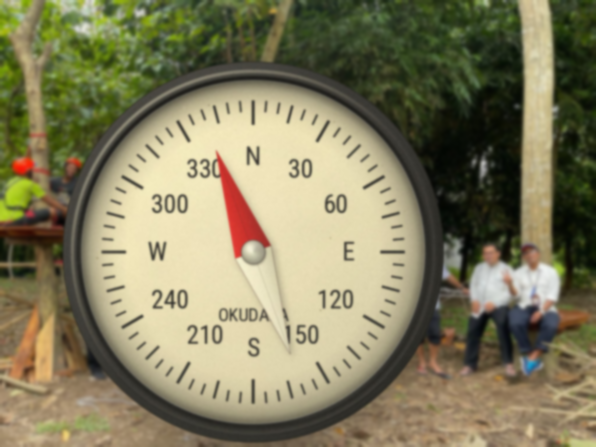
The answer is 340 °
